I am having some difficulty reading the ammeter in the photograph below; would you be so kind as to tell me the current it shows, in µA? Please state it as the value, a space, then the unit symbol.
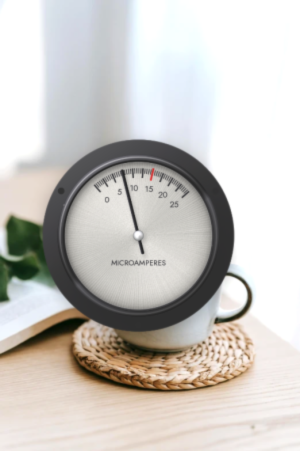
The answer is 7.5 µA
